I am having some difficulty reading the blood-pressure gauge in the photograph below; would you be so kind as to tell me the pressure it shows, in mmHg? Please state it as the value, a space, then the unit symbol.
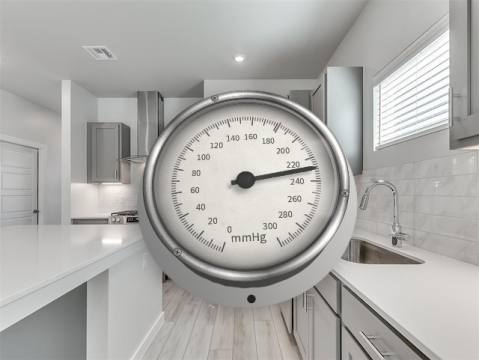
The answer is 230 mmHg
